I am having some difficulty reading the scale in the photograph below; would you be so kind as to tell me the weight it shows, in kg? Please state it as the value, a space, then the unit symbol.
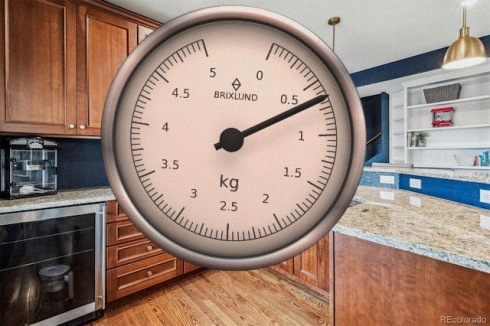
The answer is 0.65 kg
